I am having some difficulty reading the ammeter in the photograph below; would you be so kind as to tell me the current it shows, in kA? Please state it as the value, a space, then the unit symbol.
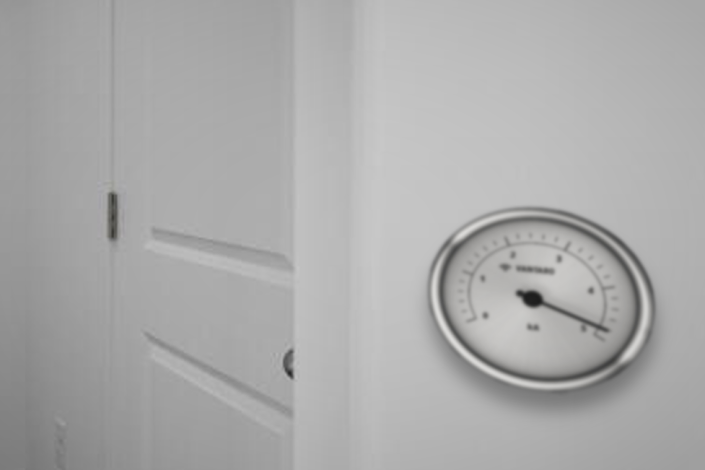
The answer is 4.8 kA
